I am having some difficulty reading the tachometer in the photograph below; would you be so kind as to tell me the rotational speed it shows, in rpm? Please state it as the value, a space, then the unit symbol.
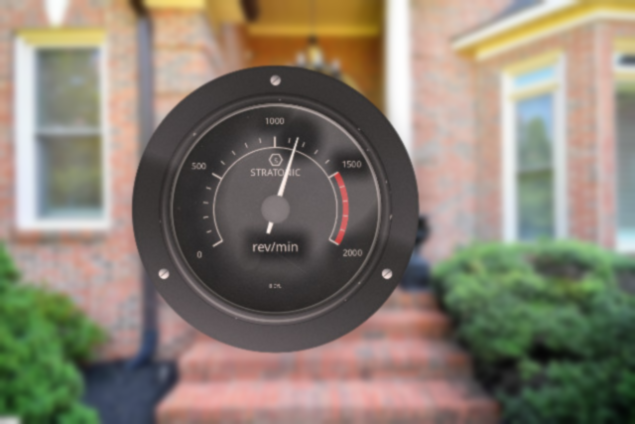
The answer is 1150 rpm
